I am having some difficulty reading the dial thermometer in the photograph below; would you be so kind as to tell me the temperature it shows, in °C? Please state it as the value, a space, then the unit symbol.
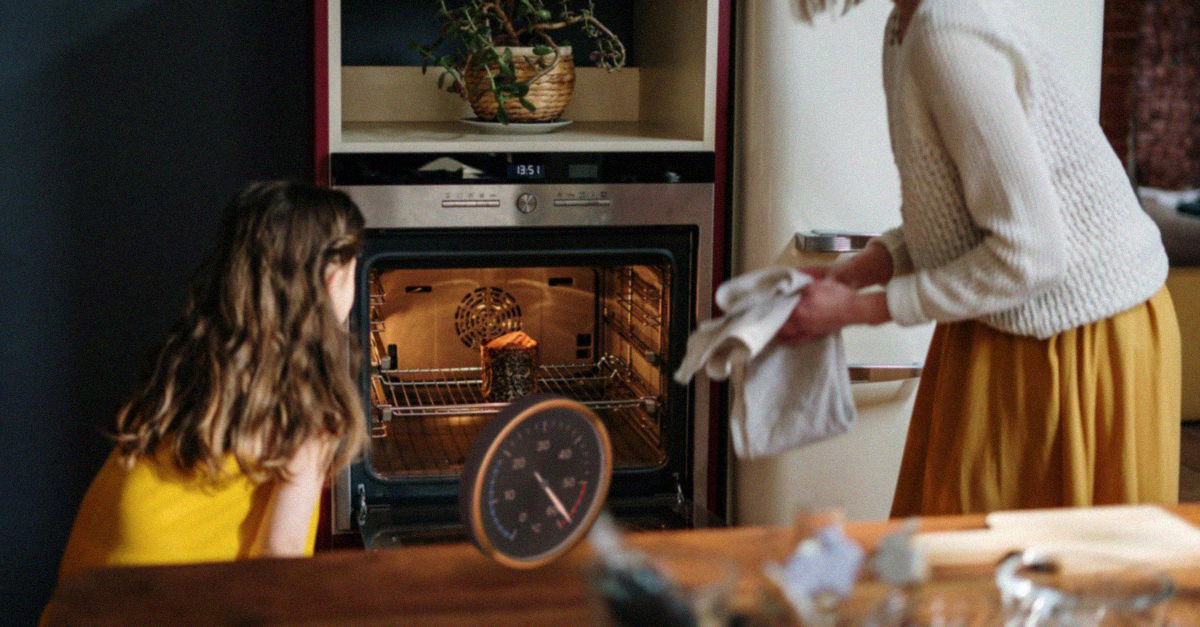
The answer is 58 °C
